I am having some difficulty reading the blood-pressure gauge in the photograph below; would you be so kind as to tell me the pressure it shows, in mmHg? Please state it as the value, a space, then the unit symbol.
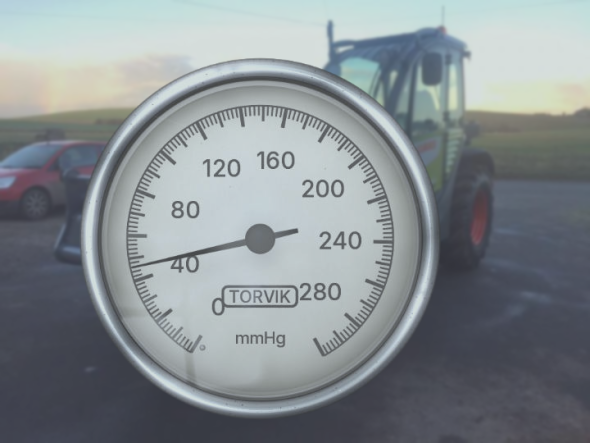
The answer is 46 mmHg
